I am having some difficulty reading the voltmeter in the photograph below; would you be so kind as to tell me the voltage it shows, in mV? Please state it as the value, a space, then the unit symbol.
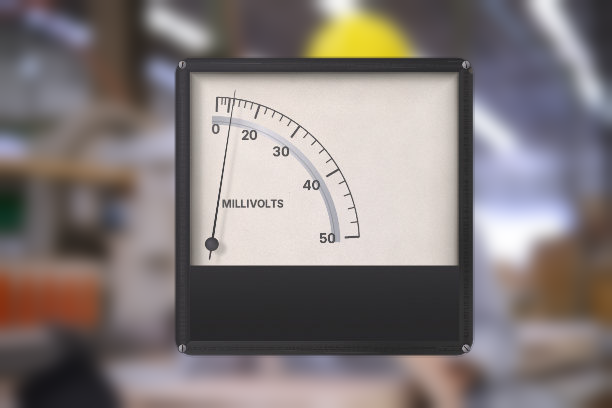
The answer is 12 mV
